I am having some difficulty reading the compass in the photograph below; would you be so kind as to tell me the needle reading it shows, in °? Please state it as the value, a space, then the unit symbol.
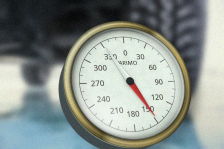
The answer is 150 °
